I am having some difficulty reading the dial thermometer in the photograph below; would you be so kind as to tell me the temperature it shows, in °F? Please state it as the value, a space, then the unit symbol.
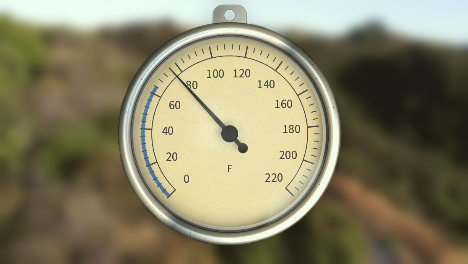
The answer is 76 °F
